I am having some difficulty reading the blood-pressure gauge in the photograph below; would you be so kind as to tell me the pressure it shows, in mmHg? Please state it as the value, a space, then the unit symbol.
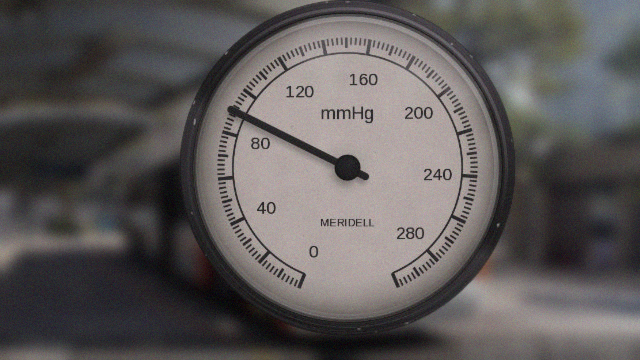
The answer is 90 mmHg
